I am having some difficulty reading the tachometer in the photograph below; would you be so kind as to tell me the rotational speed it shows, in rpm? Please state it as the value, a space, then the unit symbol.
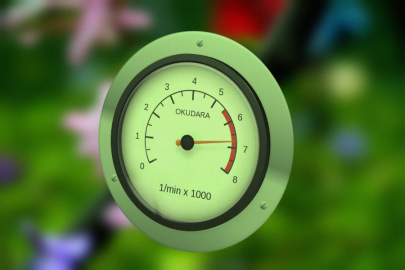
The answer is 6750 rpm
